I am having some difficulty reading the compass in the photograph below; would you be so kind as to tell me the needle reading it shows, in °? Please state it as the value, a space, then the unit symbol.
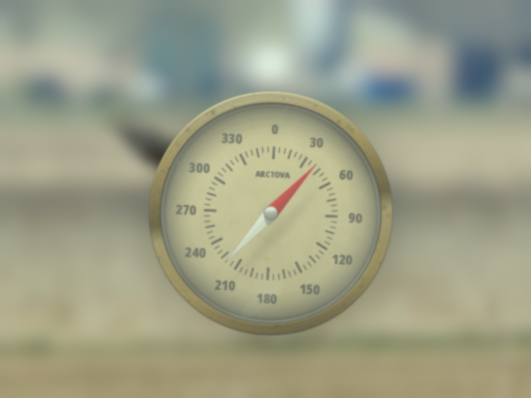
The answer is 40 °
